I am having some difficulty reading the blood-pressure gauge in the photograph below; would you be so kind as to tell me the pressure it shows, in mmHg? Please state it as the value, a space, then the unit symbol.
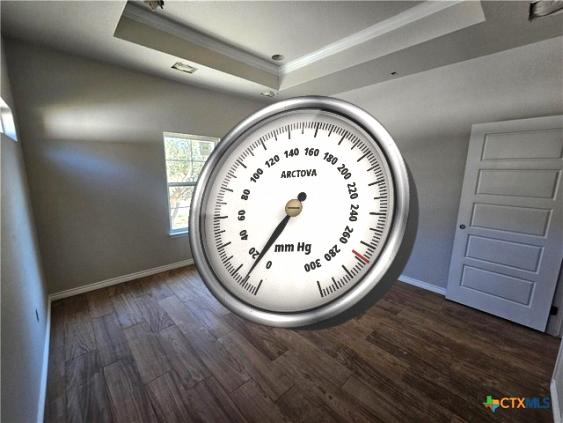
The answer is 10 mmHg
